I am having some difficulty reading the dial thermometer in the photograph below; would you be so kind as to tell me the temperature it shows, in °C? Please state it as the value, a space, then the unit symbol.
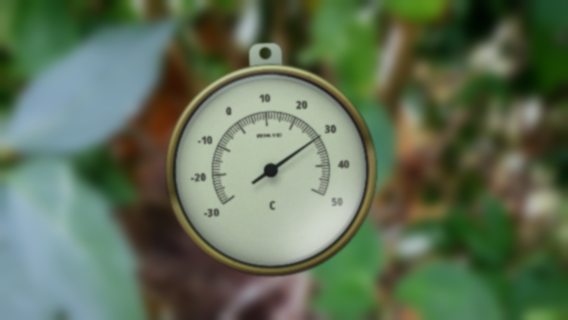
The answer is 30 °C
